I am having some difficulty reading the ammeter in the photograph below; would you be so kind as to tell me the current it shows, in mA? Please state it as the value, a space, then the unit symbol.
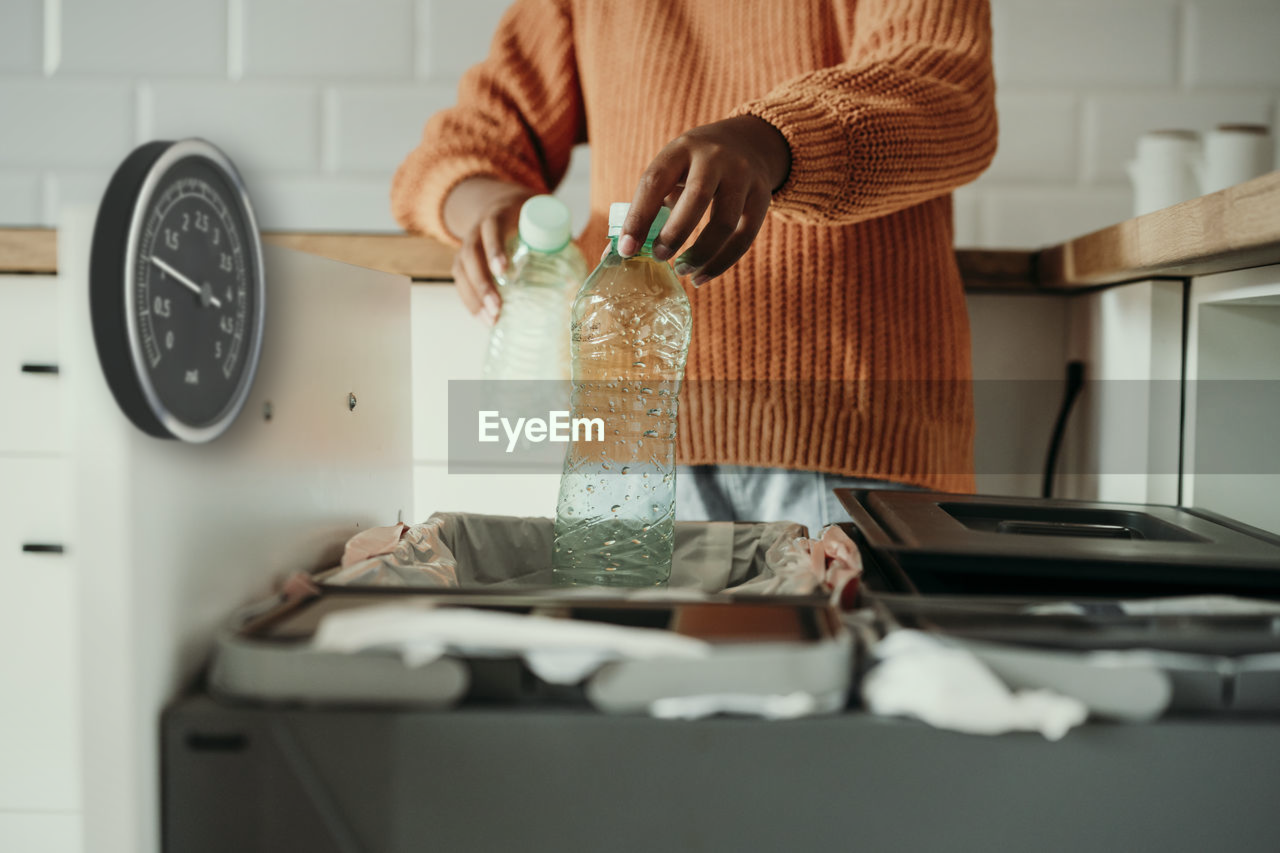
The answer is 1 mA
